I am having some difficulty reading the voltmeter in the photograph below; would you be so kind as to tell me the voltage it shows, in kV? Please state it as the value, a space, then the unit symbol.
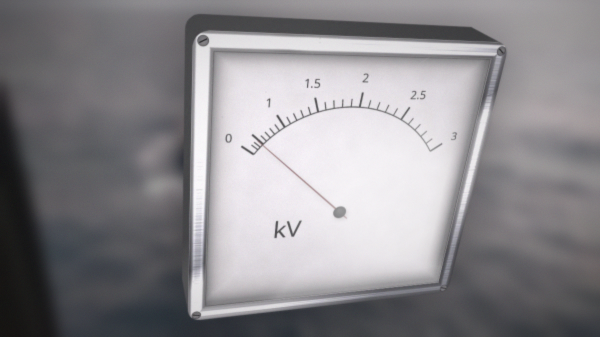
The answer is 0.5 kV
